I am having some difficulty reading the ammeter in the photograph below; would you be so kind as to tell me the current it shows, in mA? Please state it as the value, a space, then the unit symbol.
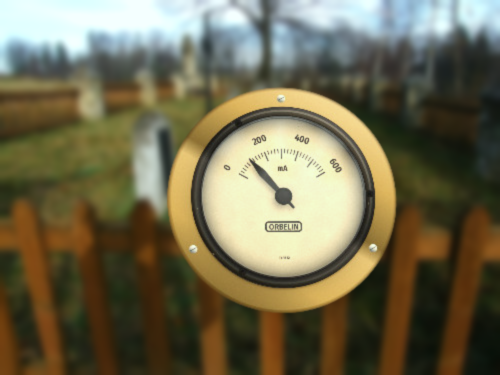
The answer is 100 mA
